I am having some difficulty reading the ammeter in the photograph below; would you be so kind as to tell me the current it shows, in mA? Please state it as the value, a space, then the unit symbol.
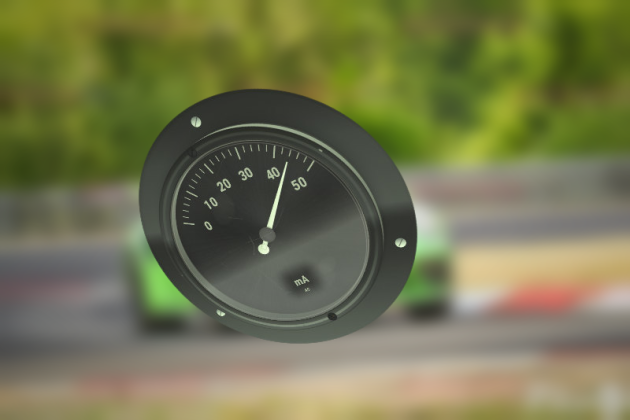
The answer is 44 mA
